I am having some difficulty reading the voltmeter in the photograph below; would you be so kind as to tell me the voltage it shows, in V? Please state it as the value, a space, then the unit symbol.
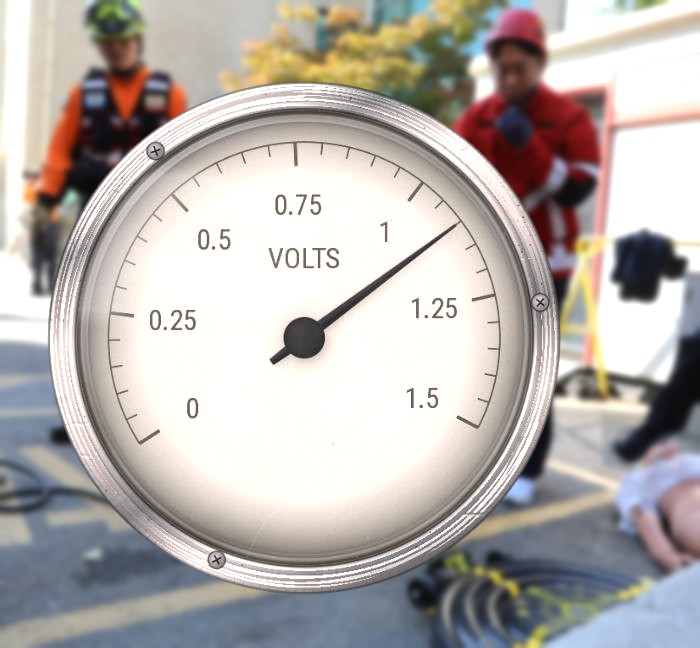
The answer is 1.1 V
